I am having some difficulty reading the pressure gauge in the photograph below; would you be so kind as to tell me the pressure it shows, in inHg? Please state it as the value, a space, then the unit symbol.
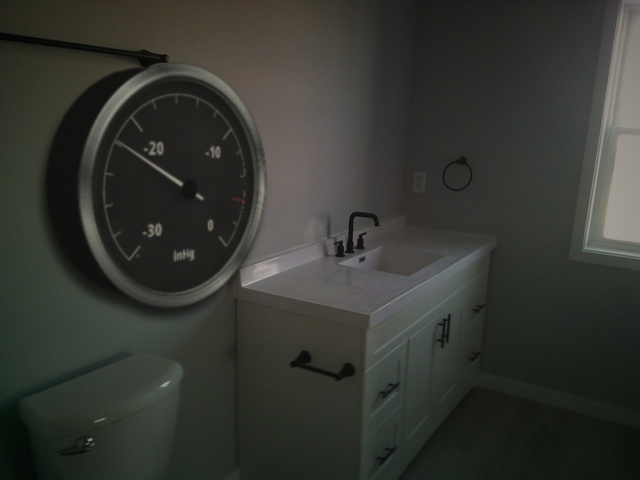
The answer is -22 inHg
